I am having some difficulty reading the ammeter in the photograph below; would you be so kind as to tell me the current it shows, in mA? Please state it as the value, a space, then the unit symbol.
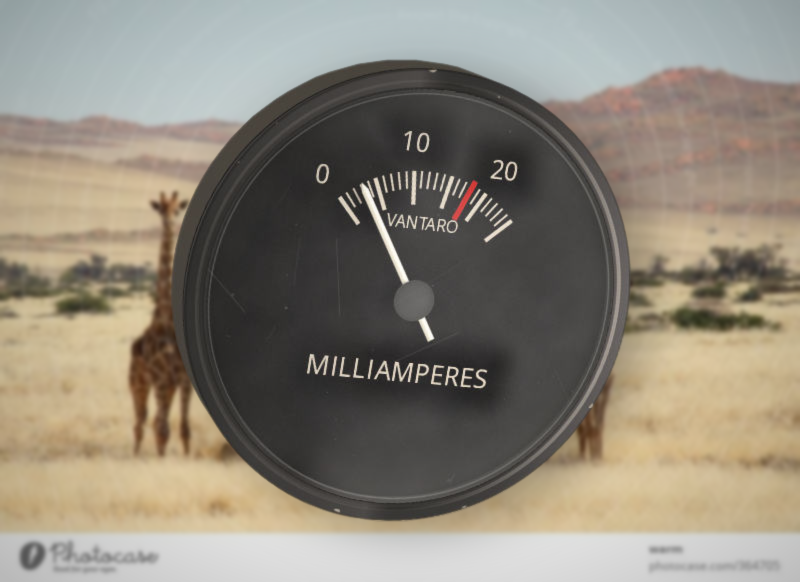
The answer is 3 mA
